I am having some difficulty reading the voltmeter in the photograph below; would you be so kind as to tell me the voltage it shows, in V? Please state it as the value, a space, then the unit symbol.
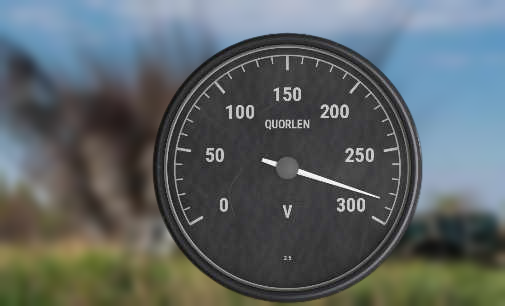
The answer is 285 V
